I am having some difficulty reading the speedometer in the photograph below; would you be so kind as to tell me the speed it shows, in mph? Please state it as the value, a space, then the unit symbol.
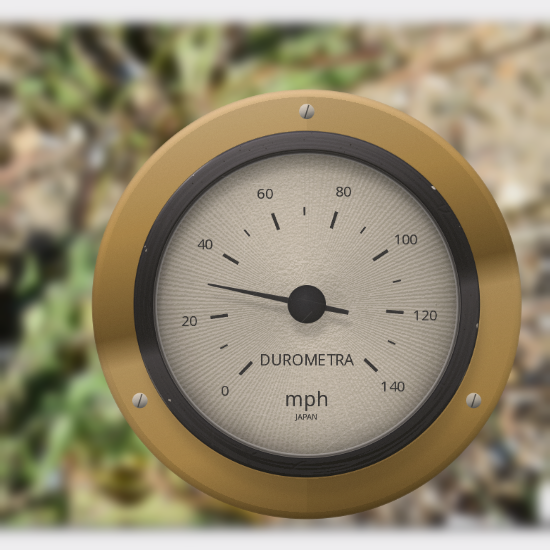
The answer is 30 mph
